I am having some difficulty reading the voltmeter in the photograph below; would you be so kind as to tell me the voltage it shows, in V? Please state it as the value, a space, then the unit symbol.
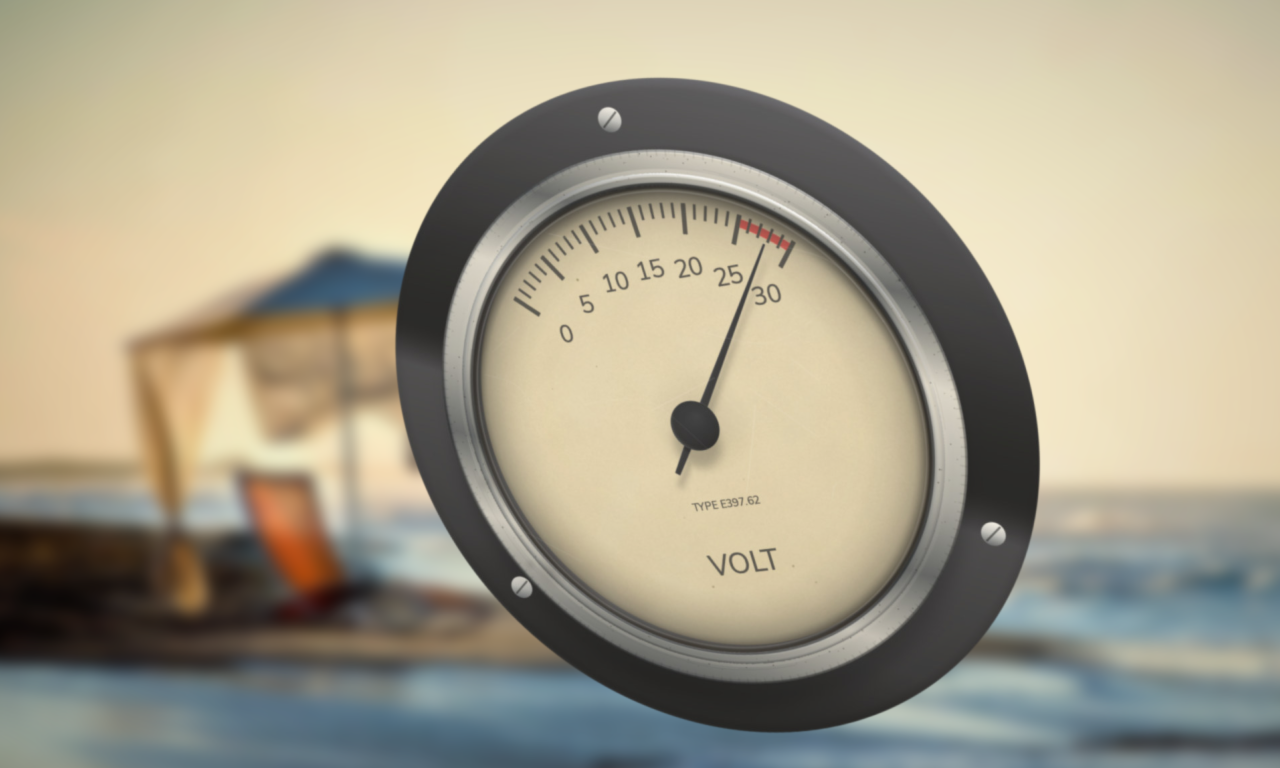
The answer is 28 V
